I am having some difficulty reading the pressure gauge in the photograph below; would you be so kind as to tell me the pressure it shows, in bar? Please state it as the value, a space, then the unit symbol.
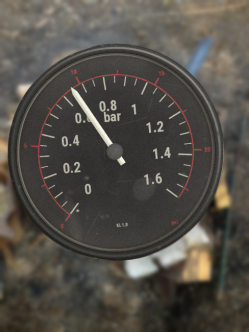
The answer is 0.65 bar
